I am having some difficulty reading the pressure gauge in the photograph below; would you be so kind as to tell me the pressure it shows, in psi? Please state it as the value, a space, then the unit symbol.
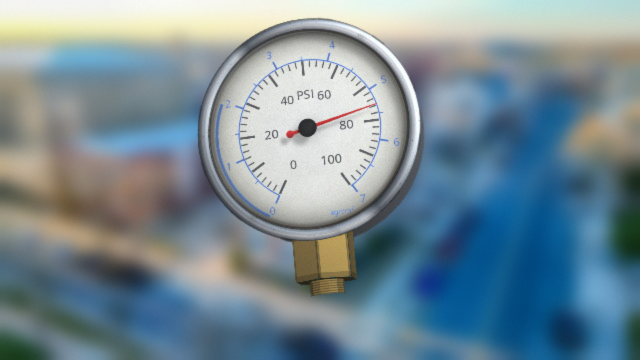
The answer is 76 psi
